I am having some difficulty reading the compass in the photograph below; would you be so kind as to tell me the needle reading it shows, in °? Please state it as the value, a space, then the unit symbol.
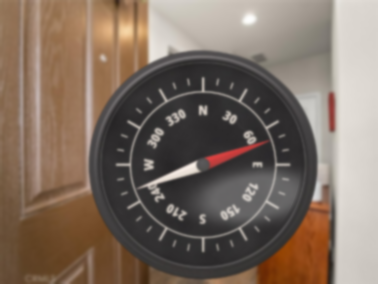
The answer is 70 °
